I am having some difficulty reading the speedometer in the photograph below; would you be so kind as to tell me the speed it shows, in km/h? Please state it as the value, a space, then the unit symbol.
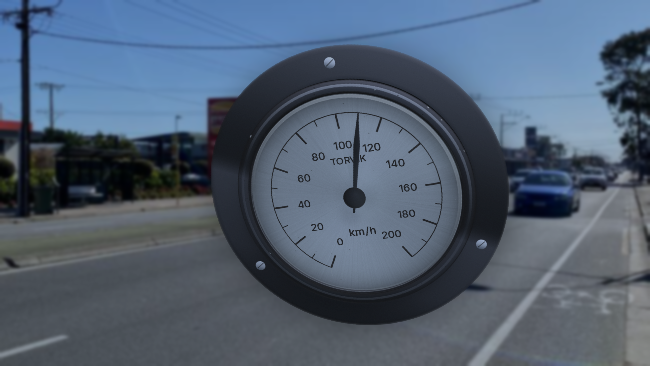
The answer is 110 km/h
